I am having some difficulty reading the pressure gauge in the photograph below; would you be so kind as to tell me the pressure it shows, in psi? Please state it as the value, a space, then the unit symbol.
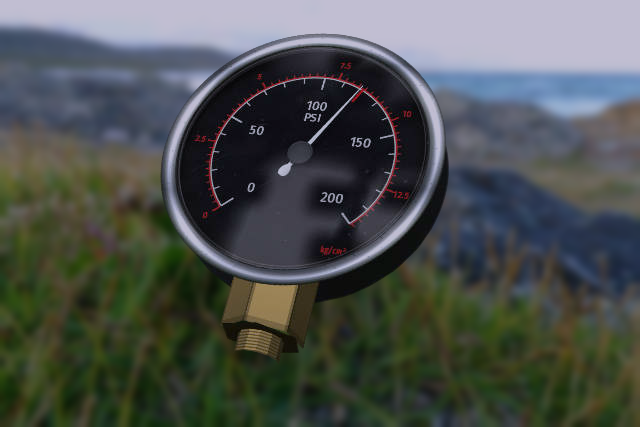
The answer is 120 psi
